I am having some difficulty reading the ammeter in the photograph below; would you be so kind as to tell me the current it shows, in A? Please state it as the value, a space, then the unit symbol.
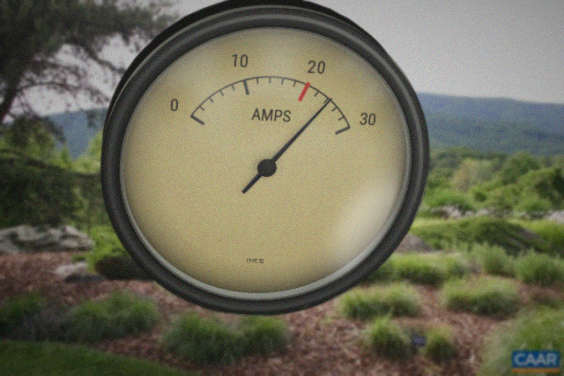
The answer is 24 A
